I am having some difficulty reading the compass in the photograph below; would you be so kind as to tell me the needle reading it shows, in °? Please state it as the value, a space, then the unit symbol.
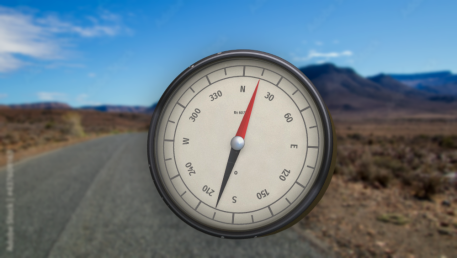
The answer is 15 °
